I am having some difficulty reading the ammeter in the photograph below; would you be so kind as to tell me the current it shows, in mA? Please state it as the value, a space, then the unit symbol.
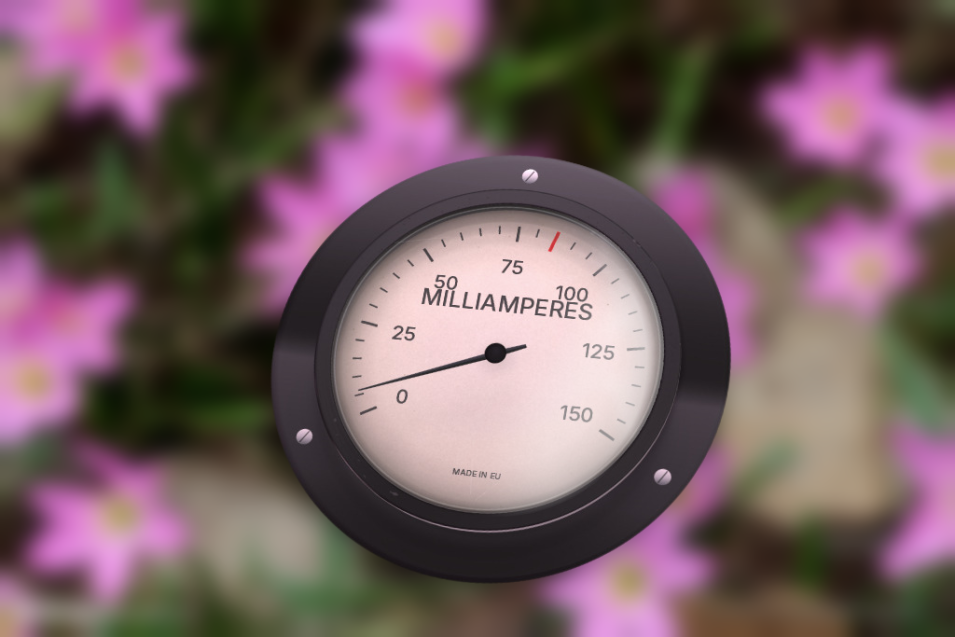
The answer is 5 mA
